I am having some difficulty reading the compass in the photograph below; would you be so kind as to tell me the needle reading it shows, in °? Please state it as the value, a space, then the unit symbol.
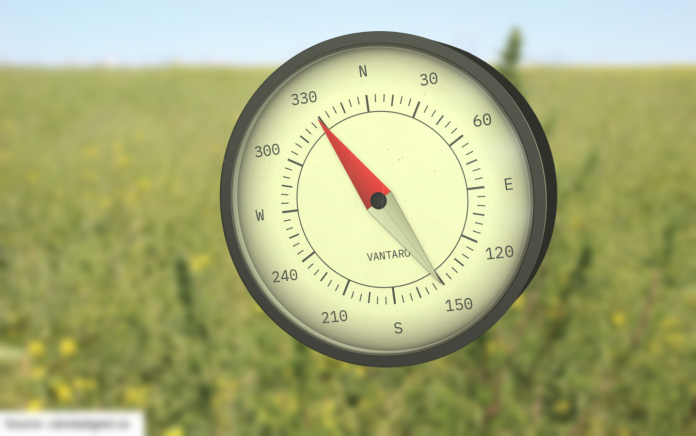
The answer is 330 °
